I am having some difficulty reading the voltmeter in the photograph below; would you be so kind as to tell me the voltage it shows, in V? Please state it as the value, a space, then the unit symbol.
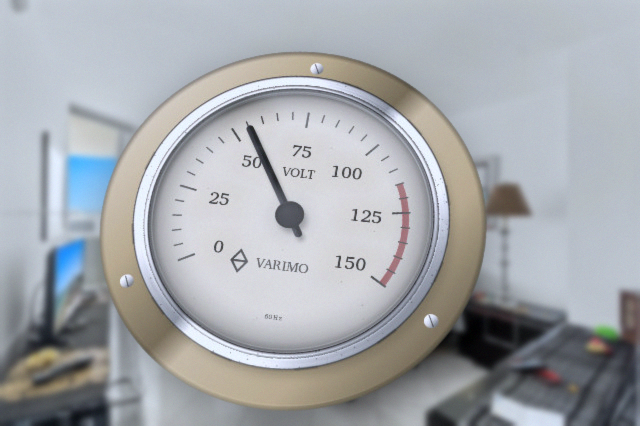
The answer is 55 V
